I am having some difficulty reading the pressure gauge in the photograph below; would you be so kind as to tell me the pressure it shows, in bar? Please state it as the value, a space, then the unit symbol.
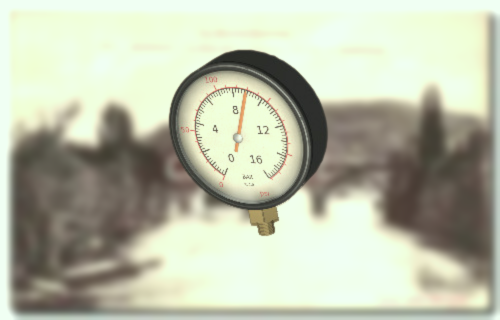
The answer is 9 bar
